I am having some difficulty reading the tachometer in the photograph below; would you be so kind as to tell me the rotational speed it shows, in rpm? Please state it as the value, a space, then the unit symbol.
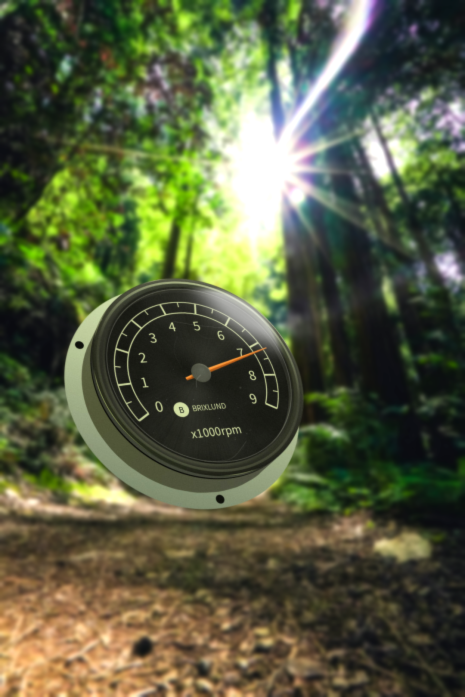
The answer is 7250 rpm
